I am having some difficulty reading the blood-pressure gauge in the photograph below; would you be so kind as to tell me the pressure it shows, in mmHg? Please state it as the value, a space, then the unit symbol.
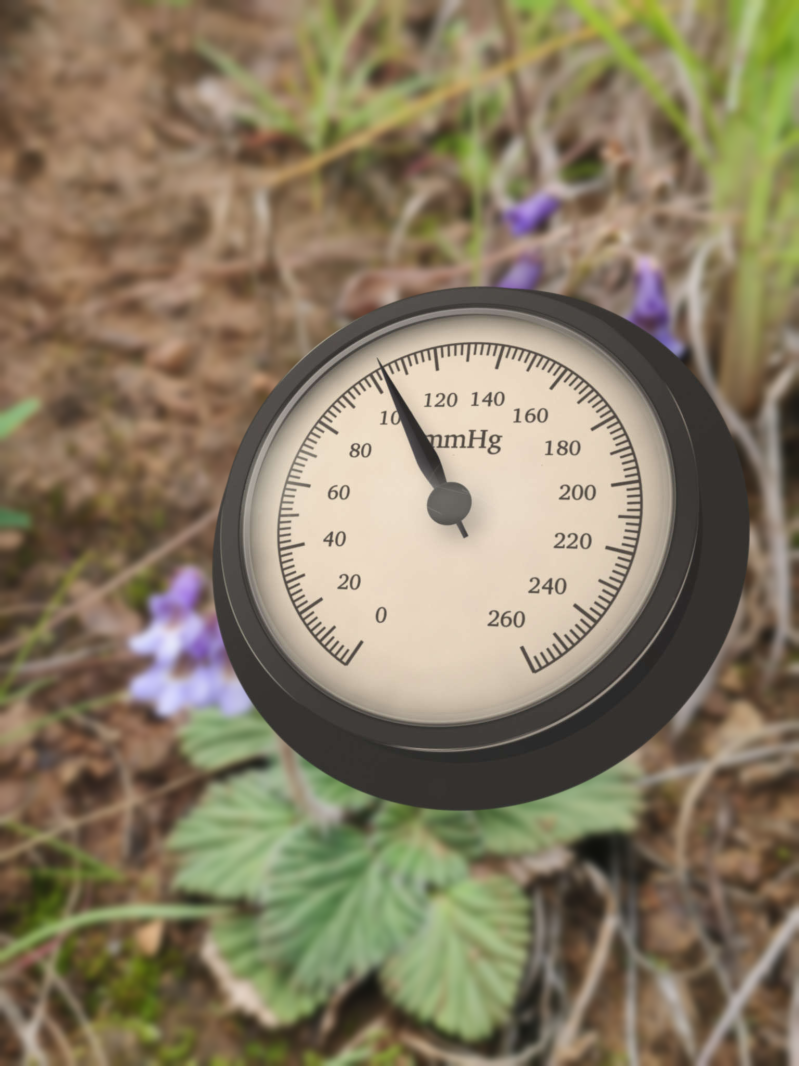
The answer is 104 mmHg
